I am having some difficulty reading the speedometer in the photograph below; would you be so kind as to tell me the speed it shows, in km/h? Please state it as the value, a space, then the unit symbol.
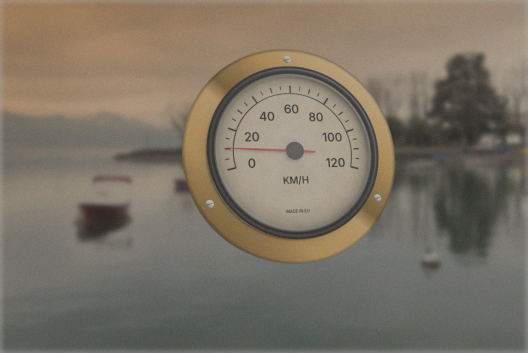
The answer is 10 km/h
